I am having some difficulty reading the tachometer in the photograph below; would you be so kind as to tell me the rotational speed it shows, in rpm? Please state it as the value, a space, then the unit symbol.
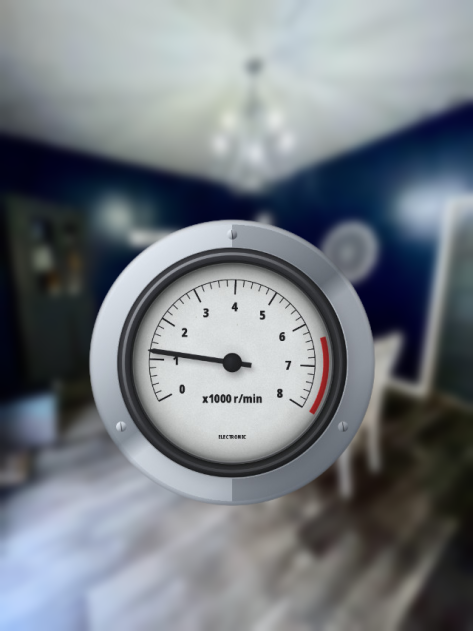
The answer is 1200 rpm
